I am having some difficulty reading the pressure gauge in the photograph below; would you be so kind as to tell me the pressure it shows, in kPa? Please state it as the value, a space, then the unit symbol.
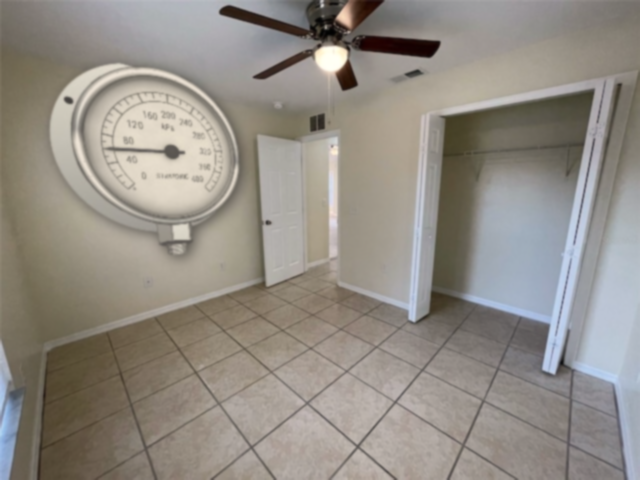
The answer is 60 kPa
